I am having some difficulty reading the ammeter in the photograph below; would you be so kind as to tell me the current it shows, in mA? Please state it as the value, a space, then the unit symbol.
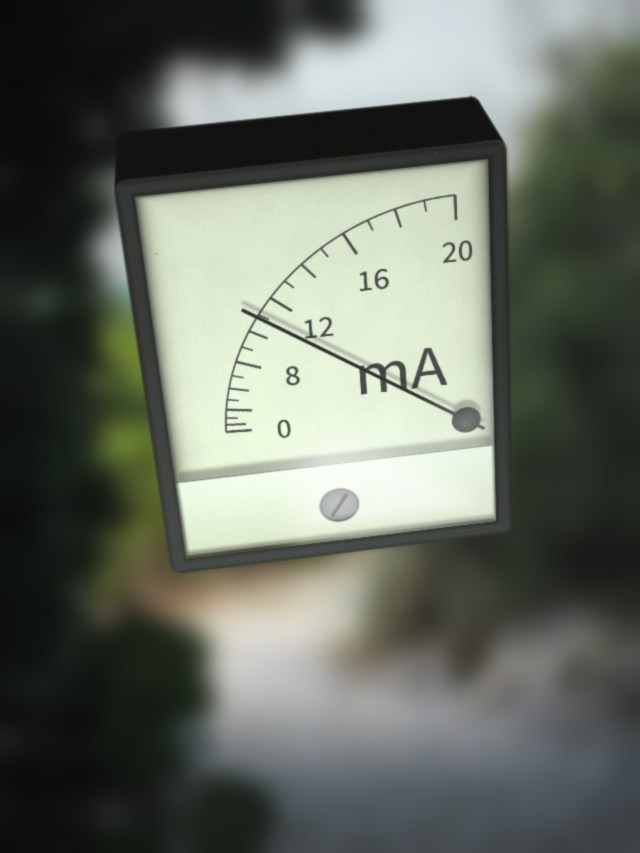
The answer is 11 mA
